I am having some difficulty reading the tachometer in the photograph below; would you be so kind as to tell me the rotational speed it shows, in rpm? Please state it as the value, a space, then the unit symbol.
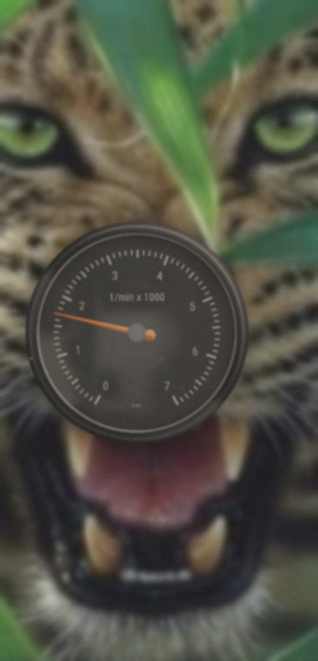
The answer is 1700 rpm
